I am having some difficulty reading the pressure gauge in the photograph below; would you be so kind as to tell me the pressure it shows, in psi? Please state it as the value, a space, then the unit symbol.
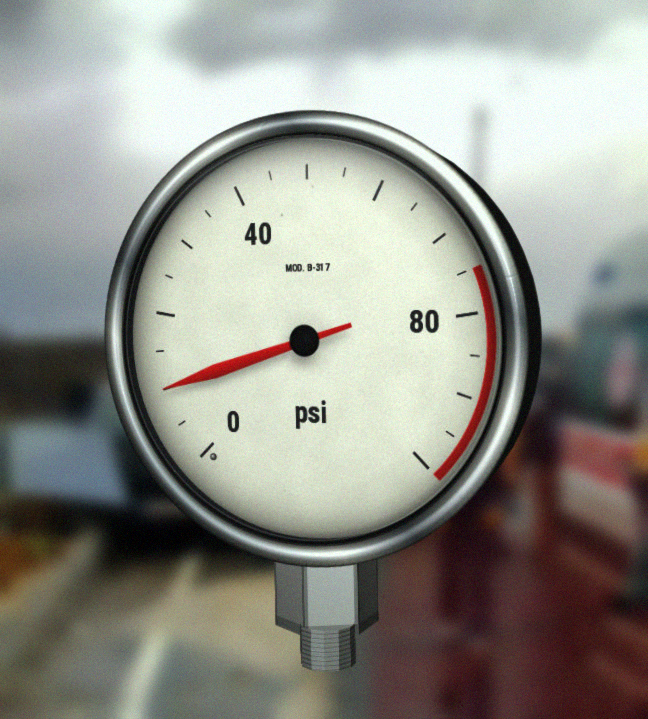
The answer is 10 psi
